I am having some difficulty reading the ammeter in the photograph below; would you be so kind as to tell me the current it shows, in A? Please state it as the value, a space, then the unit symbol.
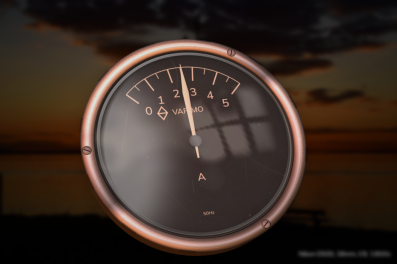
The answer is 2.5 A
